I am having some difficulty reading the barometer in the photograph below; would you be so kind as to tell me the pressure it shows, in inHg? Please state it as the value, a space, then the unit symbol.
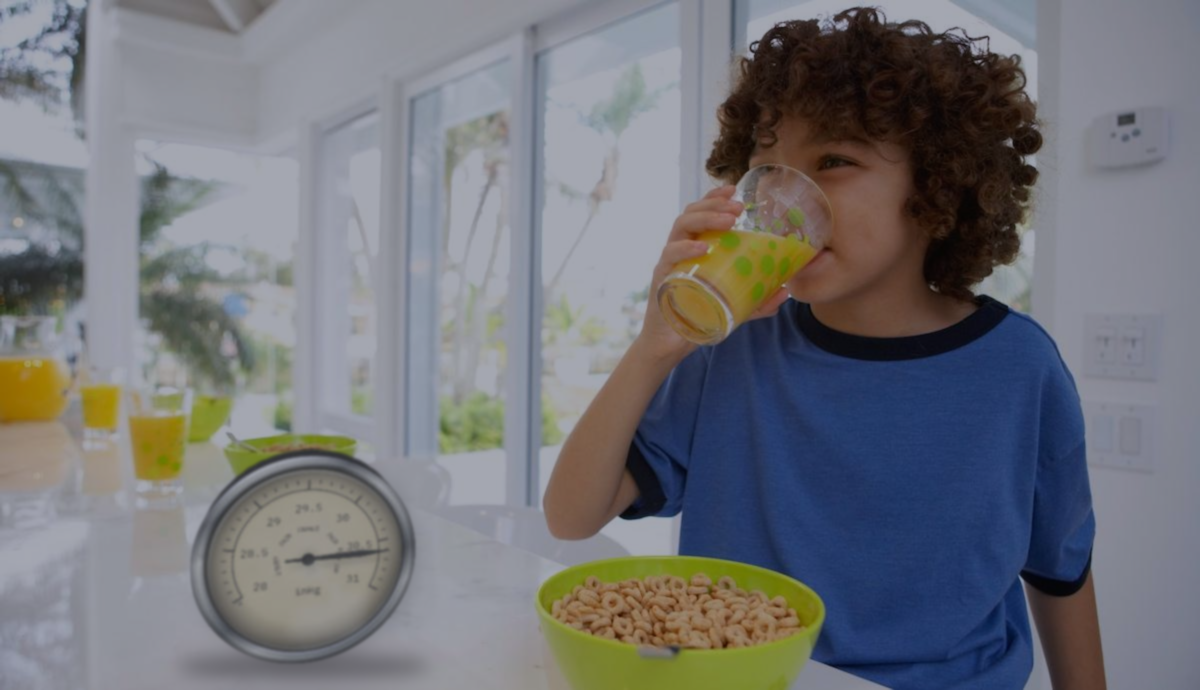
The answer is 30.6 inHg
